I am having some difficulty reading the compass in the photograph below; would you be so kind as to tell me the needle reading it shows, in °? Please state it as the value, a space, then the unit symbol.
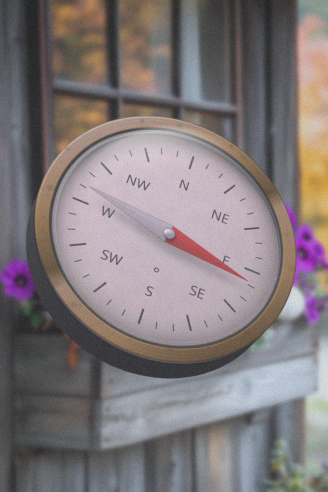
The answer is 100 °
